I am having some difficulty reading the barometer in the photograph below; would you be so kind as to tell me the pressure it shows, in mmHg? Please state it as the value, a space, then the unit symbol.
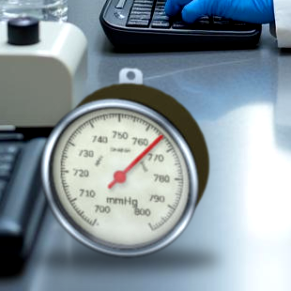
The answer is 765 mmHg
